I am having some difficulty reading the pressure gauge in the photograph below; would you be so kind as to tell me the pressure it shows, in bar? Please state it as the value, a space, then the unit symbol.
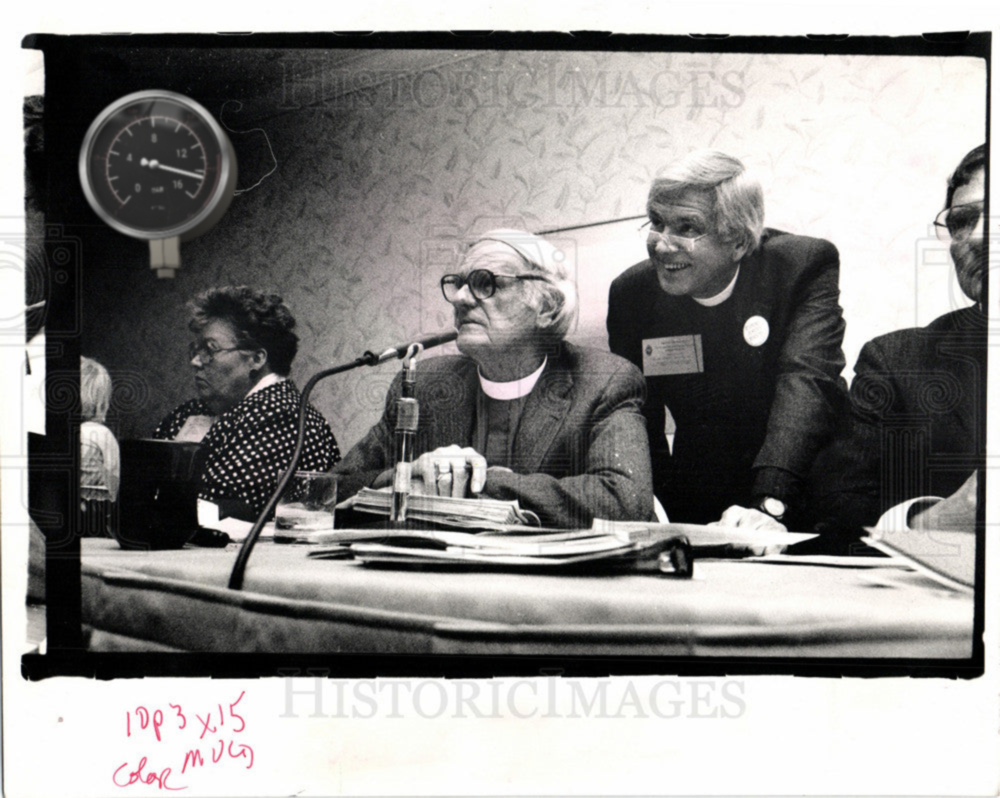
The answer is 14.5 bar
